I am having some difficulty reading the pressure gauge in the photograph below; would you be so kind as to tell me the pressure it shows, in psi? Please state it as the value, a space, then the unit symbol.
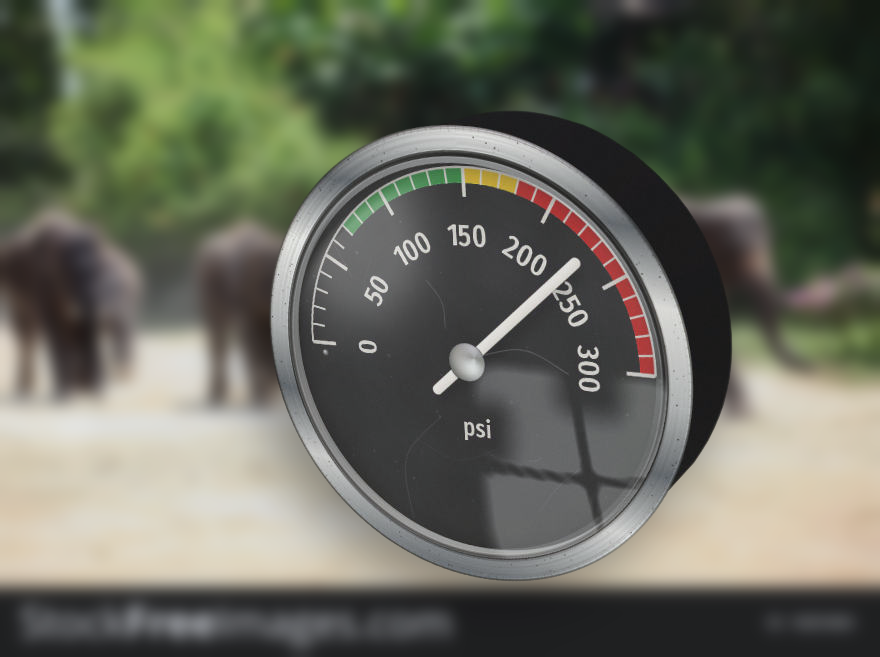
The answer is 230 psi
